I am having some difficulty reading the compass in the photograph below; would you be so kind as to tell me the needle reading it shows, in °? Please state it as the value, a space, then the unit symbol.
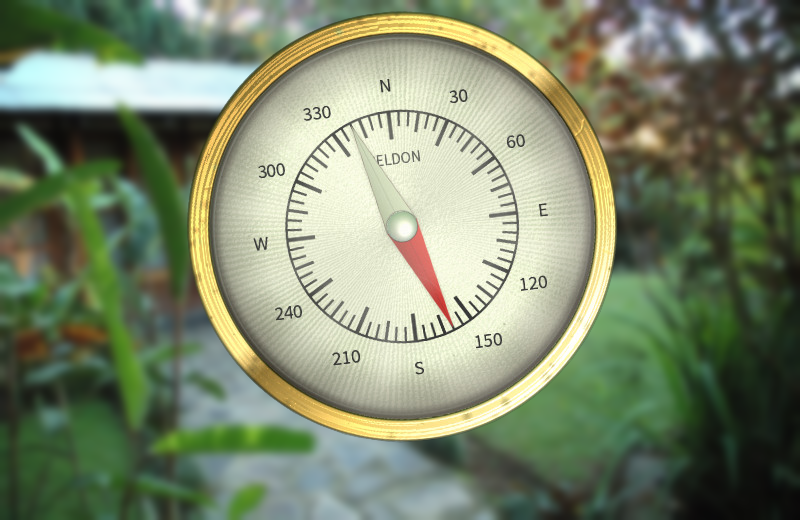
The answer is 160 °
